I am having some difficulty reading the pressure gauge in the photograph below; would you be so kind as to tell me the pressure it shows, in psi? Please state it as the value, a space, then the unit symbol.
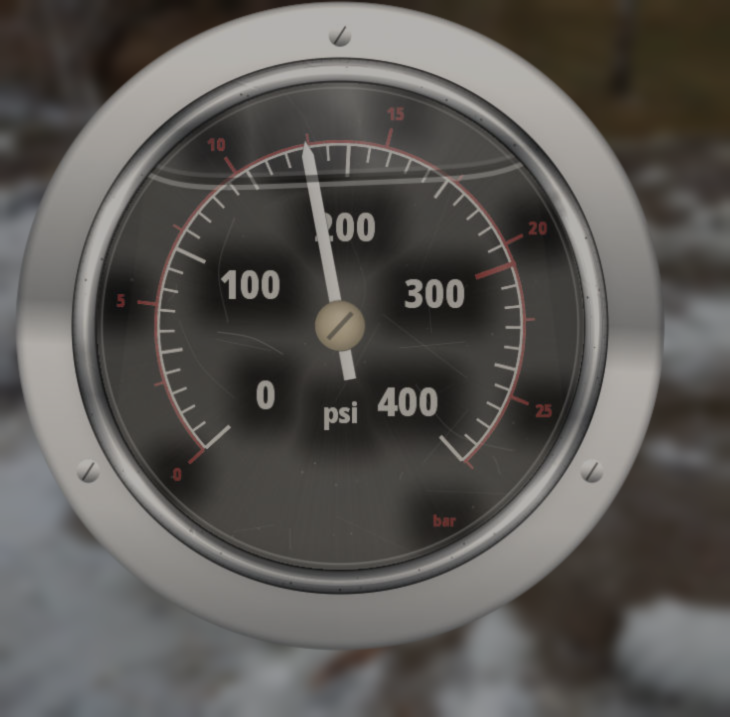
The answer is 180 psi
